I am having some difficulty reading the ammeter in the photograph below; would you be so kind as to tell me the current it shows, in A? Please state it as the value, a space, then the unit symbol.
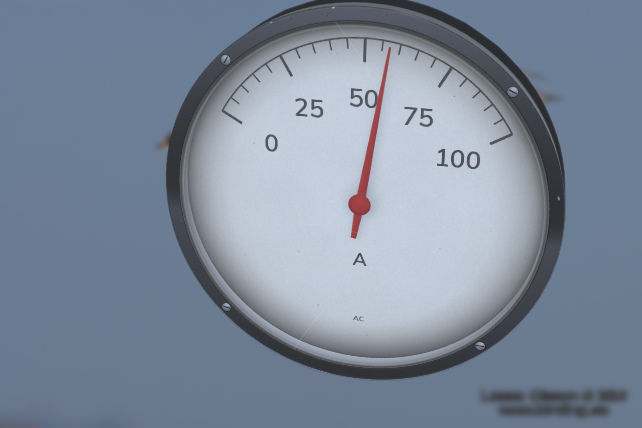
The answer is 57.5 A
